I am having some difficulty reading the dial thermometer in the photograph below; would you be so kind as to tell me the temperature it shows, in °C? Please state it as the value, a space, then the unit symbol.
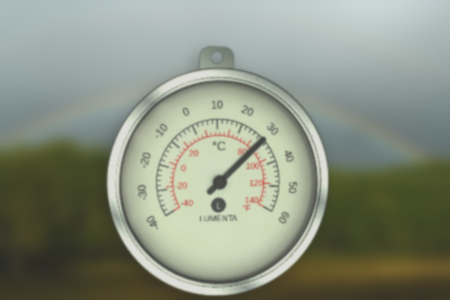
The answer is 30 °C
